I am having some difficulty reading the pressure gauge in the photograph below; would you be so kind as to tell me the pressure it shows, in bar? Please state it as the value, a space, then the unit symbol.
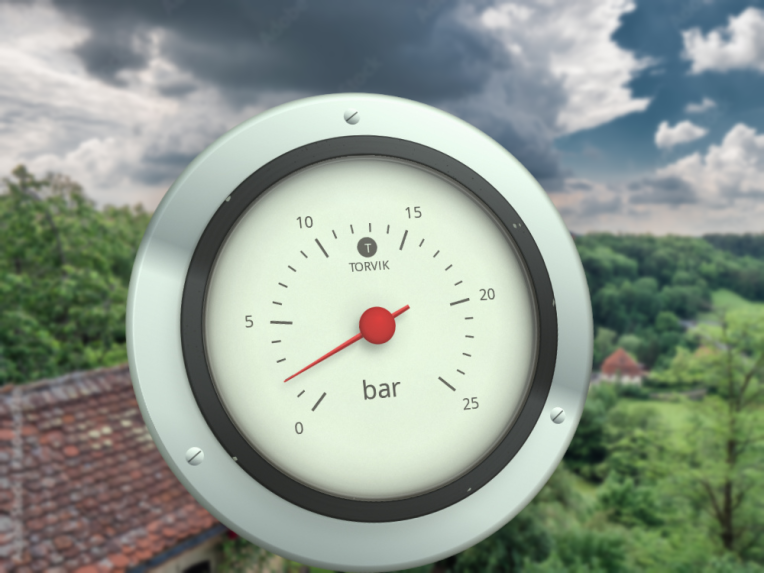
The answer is 2 bar
